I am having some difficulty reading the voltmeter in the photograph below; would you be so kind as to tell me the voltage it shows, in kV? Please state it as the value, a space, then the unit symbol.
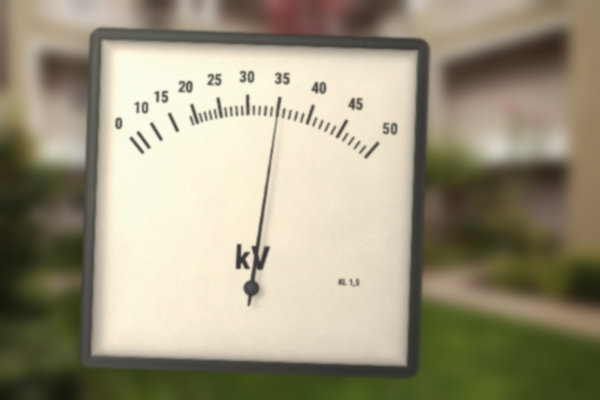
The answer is 35 kV
